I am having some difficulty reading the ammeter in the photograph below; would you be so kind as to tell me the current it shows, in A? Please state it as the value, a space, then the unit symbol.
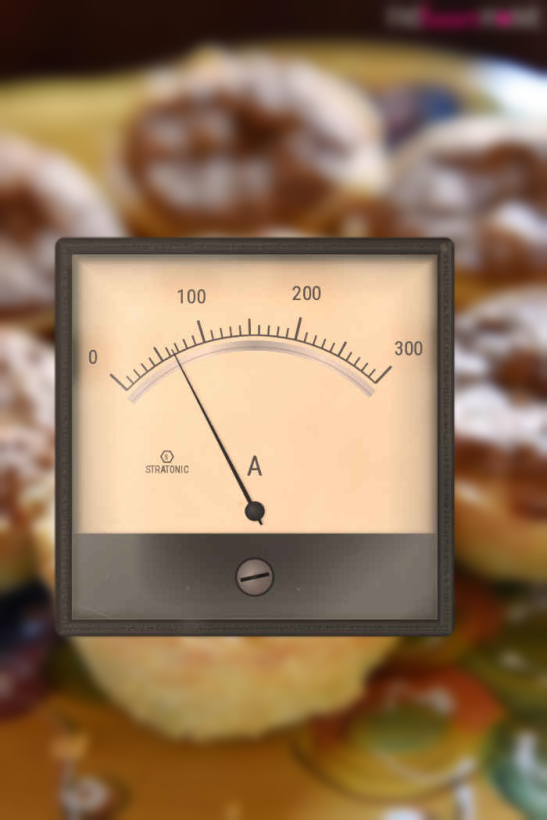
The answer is 65 A
